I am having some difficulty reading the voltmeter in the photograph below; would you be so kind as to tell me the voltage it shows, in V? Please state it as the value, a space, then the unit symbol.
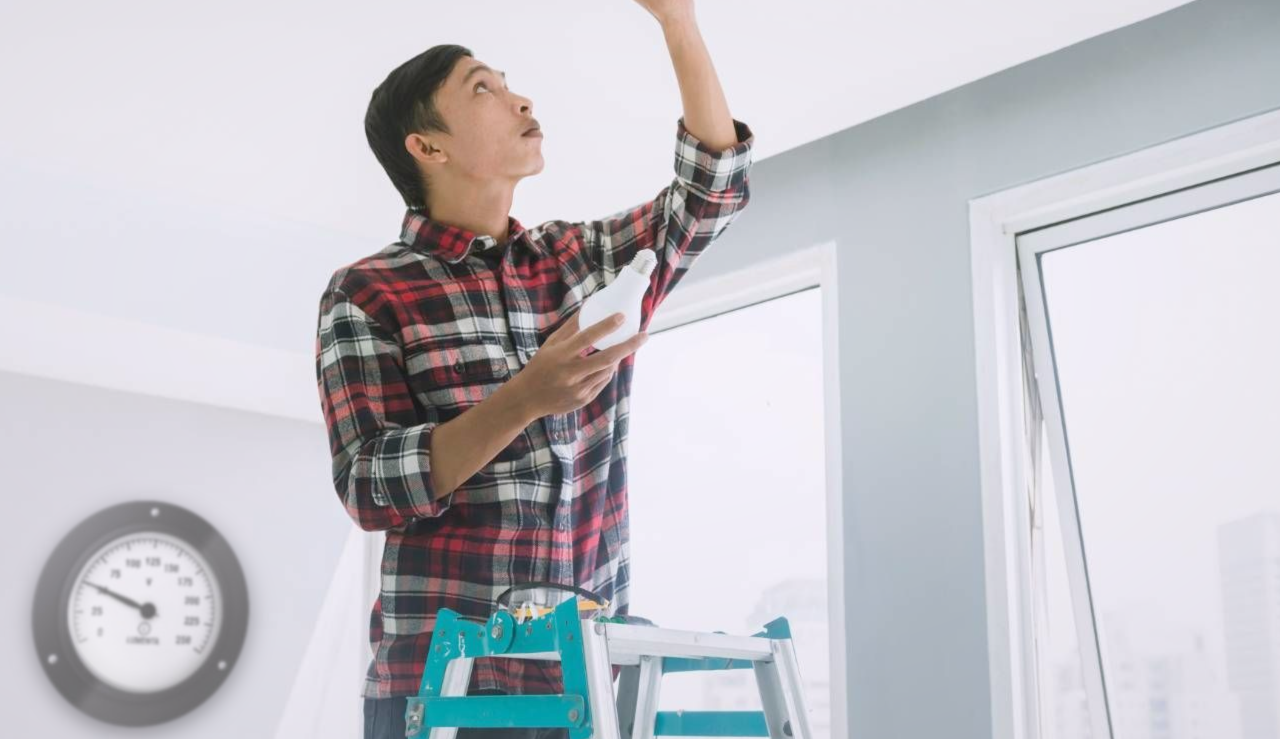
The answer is 50 V
